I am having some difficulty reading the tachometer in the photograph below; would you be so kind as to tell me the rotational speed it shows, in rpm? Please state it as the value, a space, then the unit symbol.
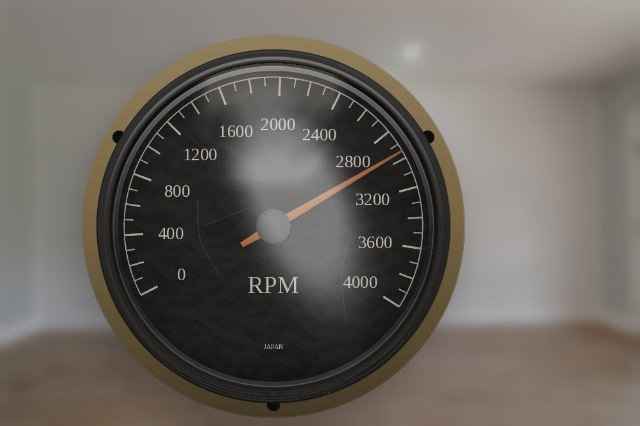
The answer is 2950 rpm
